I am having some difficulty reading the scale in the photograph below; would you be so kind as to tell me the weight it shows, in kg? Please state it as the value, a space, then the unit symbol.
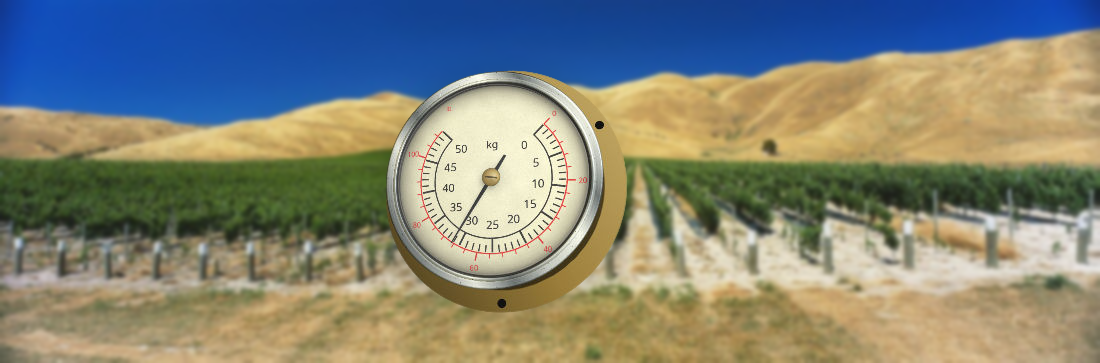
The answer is 31 kg
